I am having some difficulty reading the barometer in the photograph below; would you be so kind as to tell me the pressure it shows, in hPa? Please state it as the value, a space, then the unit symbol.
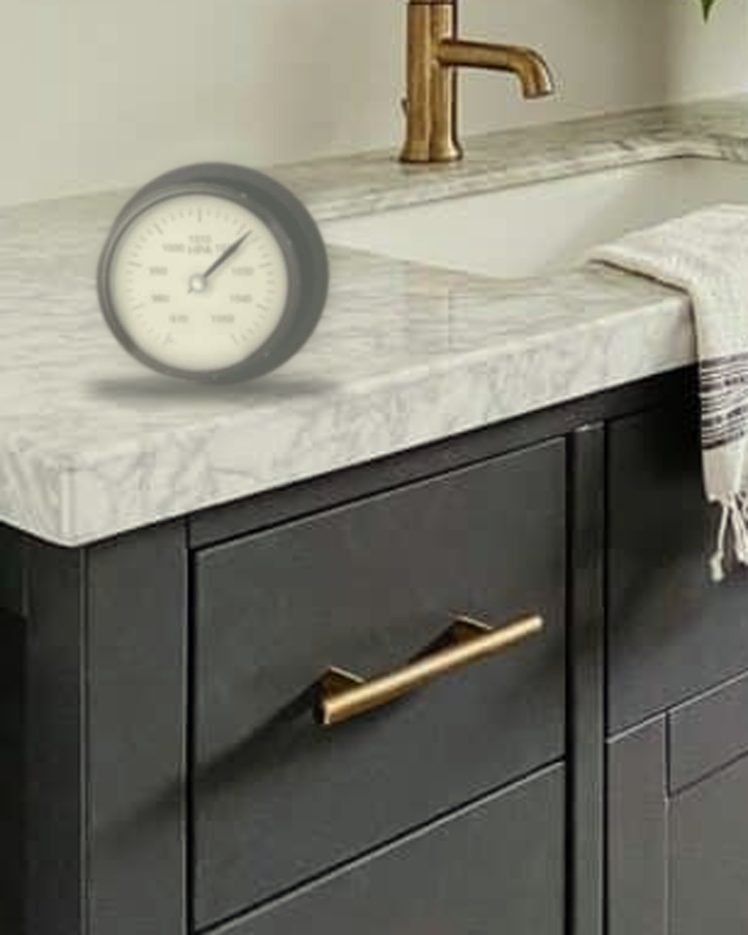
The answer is 1022 hPa
